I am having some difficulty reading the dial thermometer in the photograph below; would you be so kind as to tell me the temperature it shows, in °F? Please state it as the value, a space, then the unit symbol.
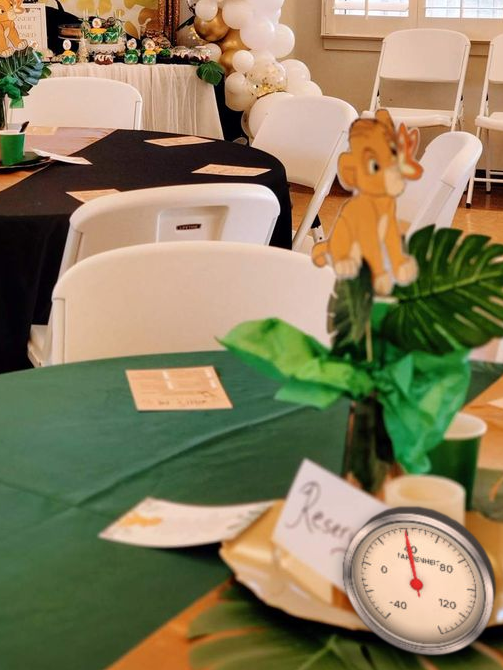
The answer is 40 °F
